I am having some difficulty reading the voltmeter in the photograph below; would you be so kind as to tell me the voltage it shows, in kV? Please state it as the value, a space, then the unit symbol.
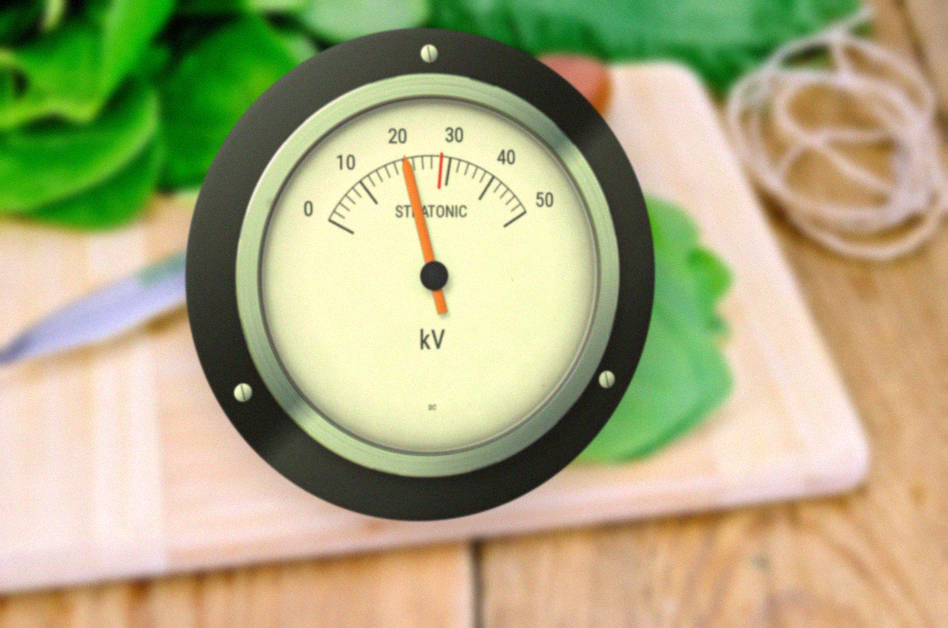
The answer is 20 kV
